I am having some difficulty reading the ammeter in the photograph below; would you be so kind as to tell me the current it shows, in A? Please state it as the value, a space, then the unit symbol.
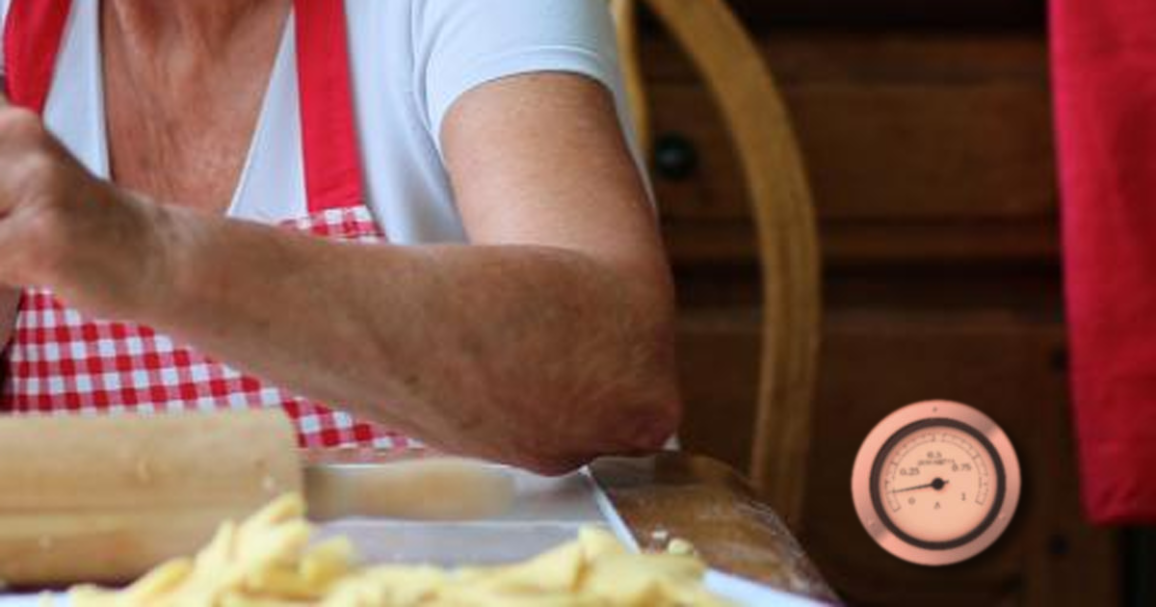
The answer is 0.1 A
